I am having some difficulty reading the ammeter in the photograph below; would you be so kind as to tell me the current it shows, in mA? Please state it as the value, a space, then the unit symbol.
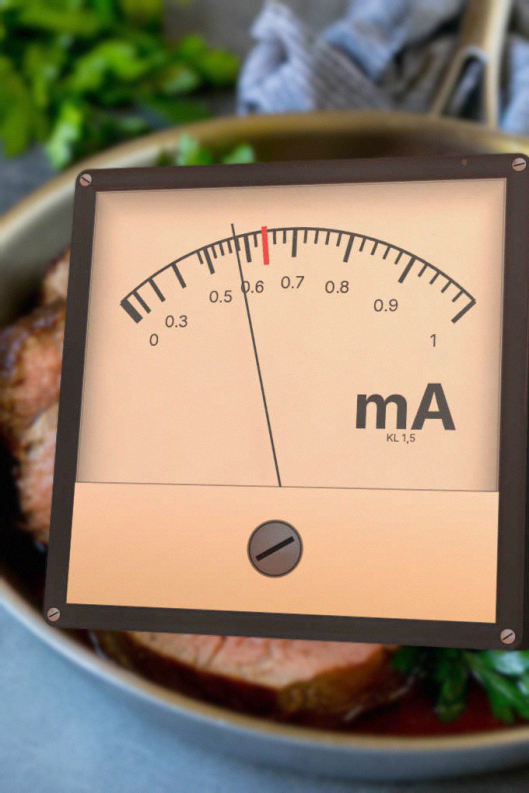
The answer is 0.58 mA
